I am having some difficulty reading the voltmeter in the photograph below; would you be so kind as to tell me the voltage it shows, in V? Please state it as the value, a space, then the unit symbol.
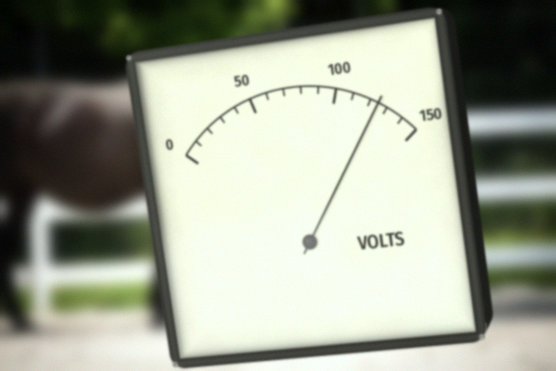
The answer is 125 V
